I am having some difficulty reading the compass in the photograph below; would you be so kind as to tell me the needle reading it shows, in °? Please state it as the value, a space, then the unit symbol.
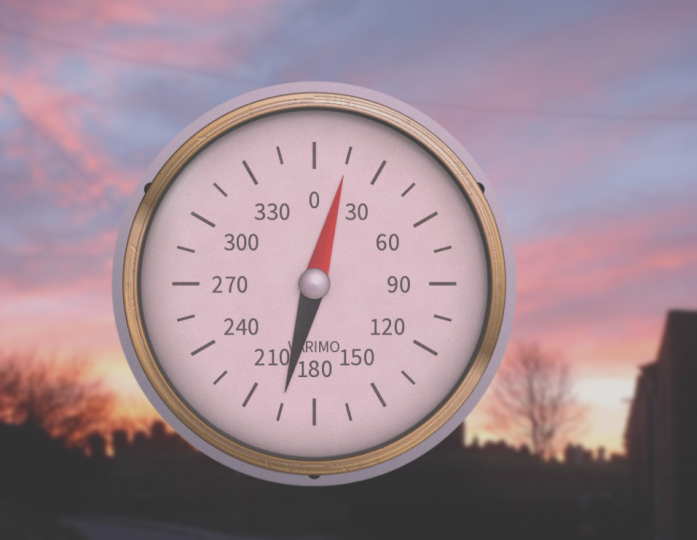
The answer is 15 °
